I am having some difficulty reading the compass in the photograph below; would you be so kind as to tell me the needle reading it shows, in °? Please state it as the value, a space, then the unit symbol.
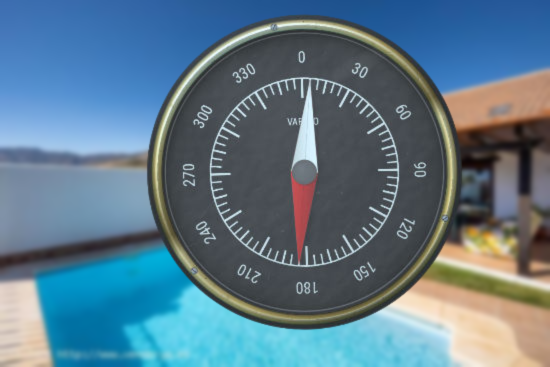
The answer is 185 °
